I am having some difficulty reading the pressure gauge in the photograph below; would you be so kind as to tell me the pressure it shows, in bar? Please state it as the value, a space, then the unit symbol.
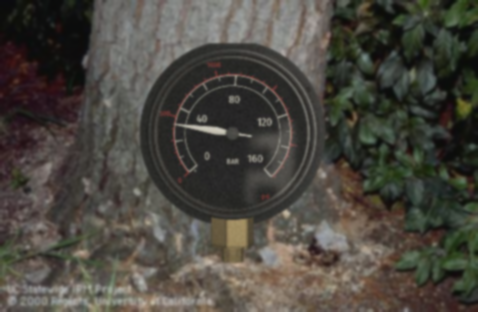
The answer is 30 bar
